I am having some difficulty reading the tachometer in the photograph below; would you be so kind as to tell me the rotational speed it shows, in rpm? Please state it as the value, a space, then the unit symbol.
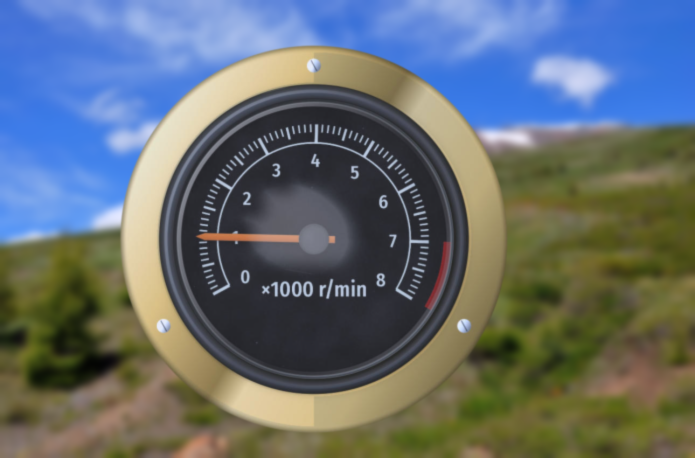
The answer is 1000 rpm
